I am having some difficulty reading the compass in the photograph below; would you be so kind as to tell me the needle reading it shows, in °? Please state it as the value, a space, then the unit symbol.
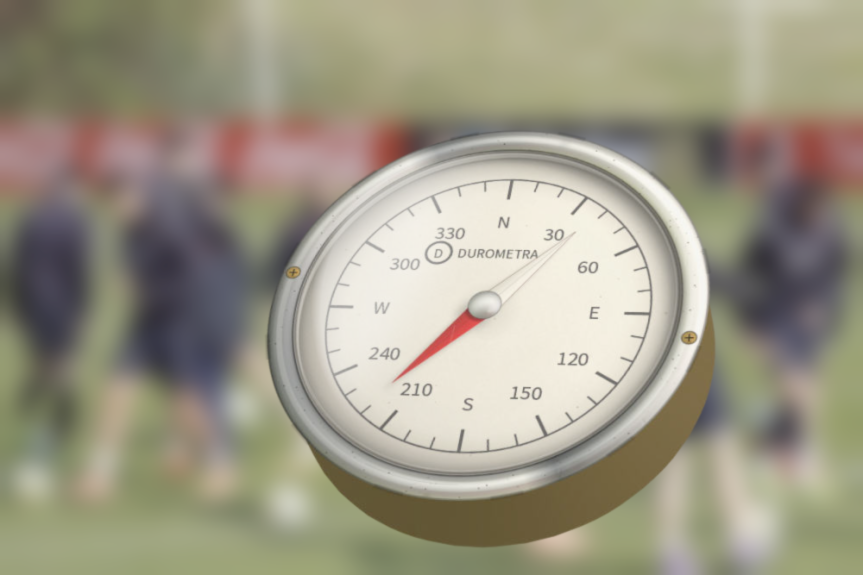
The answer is 220 °
